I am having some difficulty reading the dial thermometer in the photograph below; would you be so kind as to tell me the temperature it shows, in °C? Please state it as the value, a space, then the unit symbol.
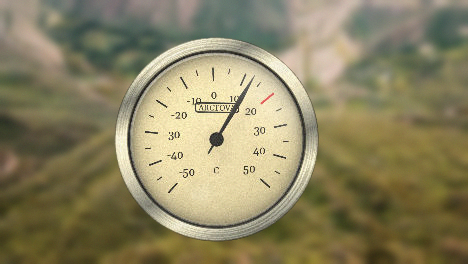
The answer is 12.5 °C
